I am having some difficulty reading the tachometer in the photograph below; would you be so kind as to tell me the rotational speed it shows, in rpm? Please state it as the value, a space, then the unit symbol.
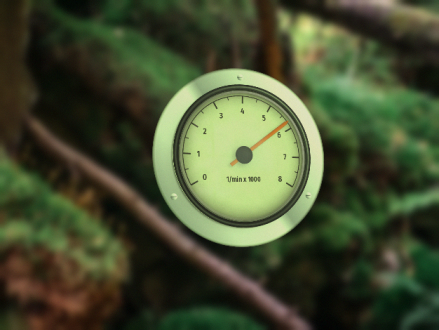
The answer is 5750 rpm
